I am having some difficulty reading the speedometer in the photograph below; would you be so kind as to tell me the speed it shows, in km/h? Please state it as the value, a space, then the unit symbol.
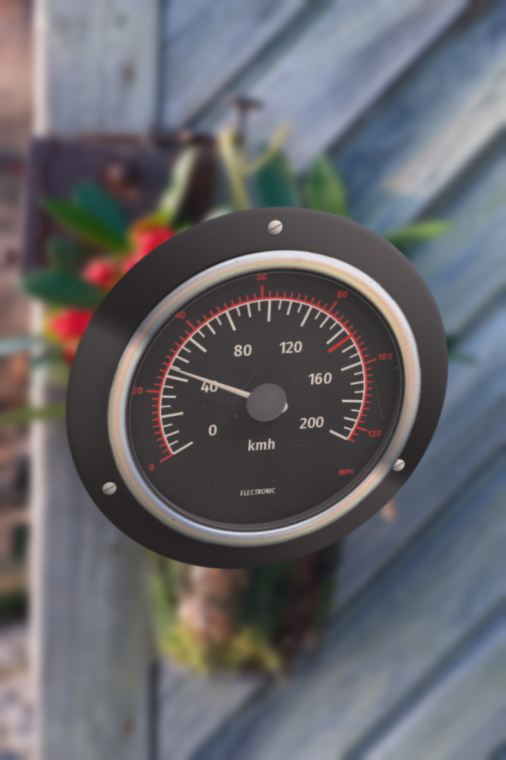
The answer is 45 km/h
